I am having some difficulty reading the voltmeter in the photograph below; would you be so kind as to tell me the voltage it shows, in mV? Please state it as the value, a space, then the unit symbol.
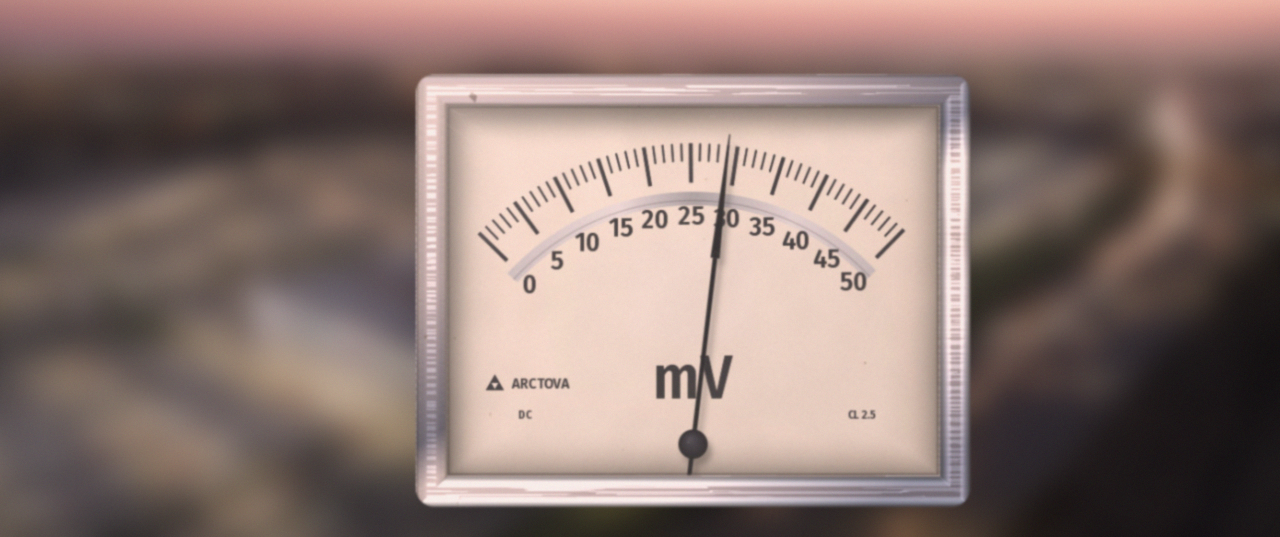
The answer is 29 mV
